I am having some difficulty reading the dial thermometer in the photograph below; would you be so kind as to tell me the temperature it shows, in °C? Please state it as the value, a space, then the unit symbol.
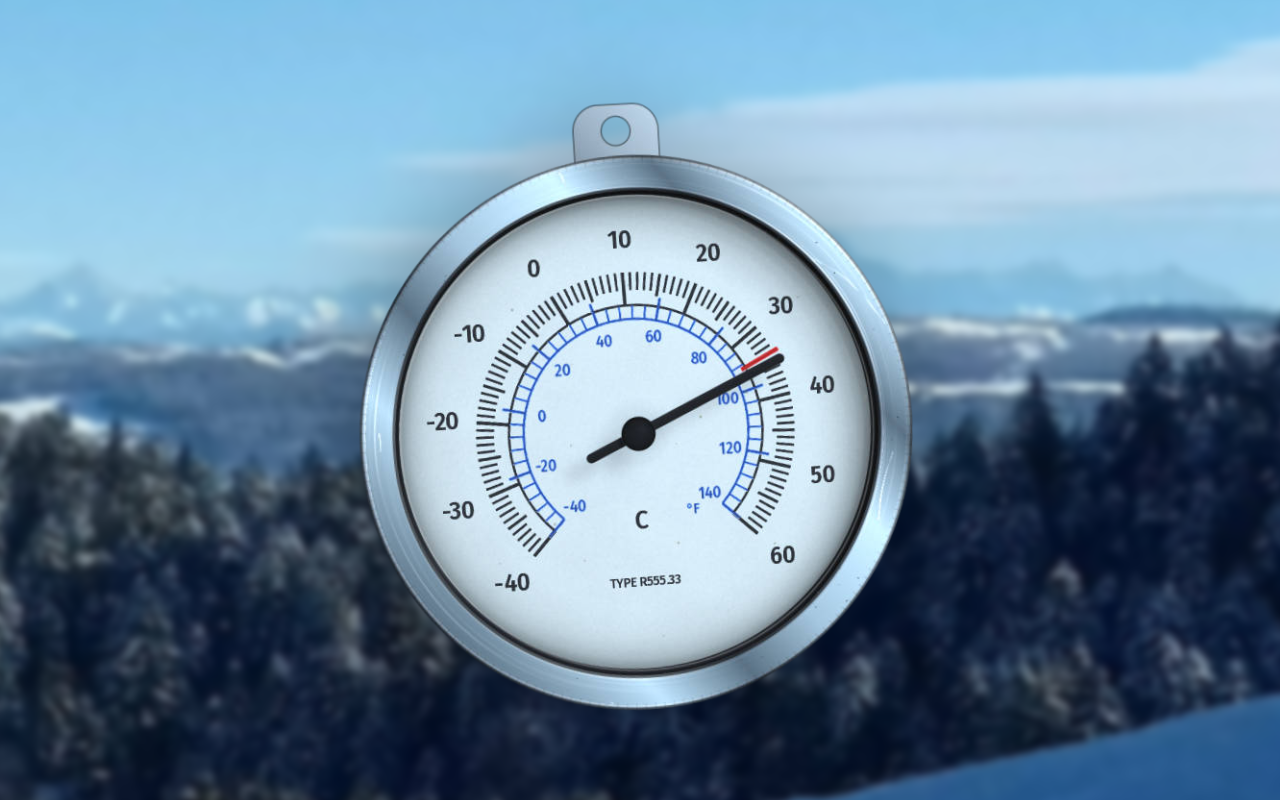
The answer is 35 °C
